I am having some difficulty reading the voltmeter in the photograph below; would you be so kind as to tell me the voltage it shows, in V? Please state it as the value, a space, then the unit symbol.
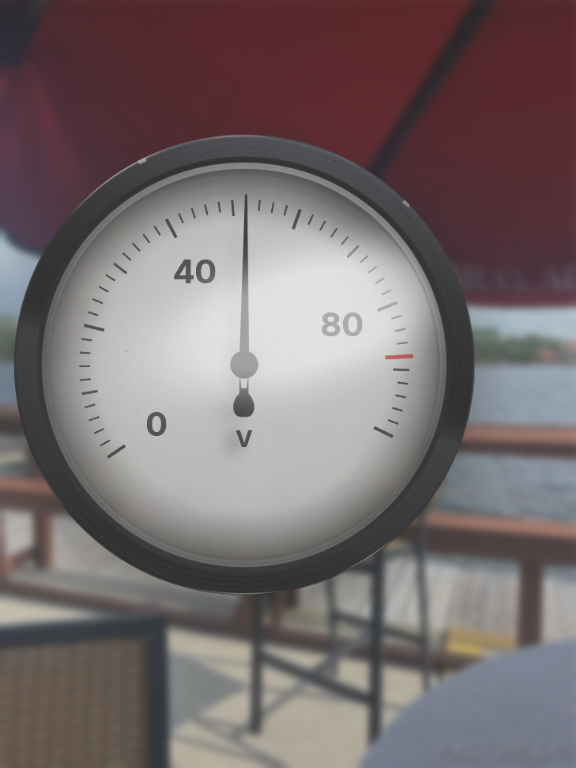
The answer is 52 V
